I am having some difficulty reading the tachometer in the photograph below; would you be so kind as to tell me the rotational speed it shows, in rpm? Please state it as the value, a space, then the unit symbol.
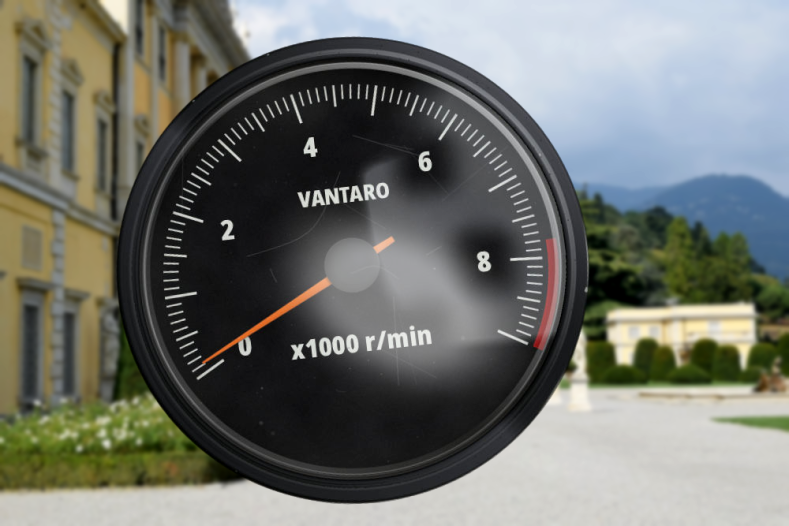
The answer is 100 rpm
